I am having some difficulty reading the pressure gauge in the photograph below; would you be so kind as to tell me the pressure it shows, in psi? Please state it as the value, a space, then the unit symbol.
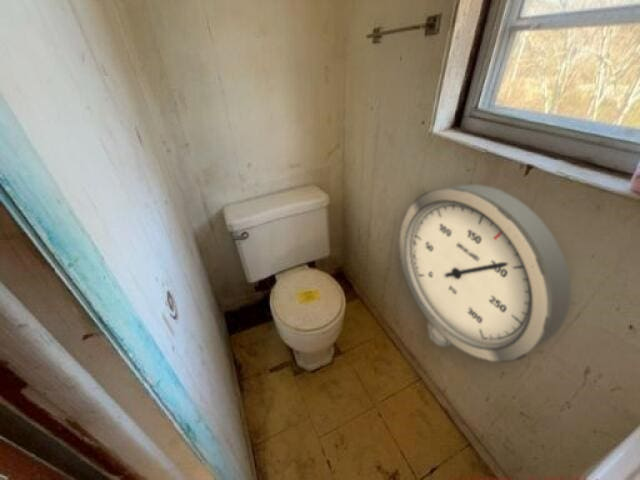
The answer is 195 psi
